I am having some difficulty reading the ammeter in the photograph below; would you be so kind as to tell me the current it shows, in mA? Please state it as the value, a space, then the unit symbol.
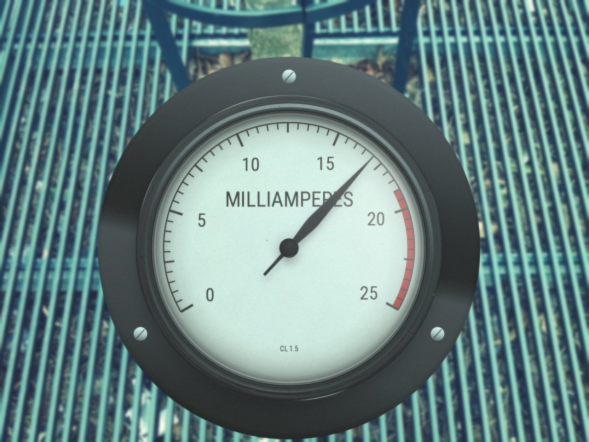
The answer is 17 mA
